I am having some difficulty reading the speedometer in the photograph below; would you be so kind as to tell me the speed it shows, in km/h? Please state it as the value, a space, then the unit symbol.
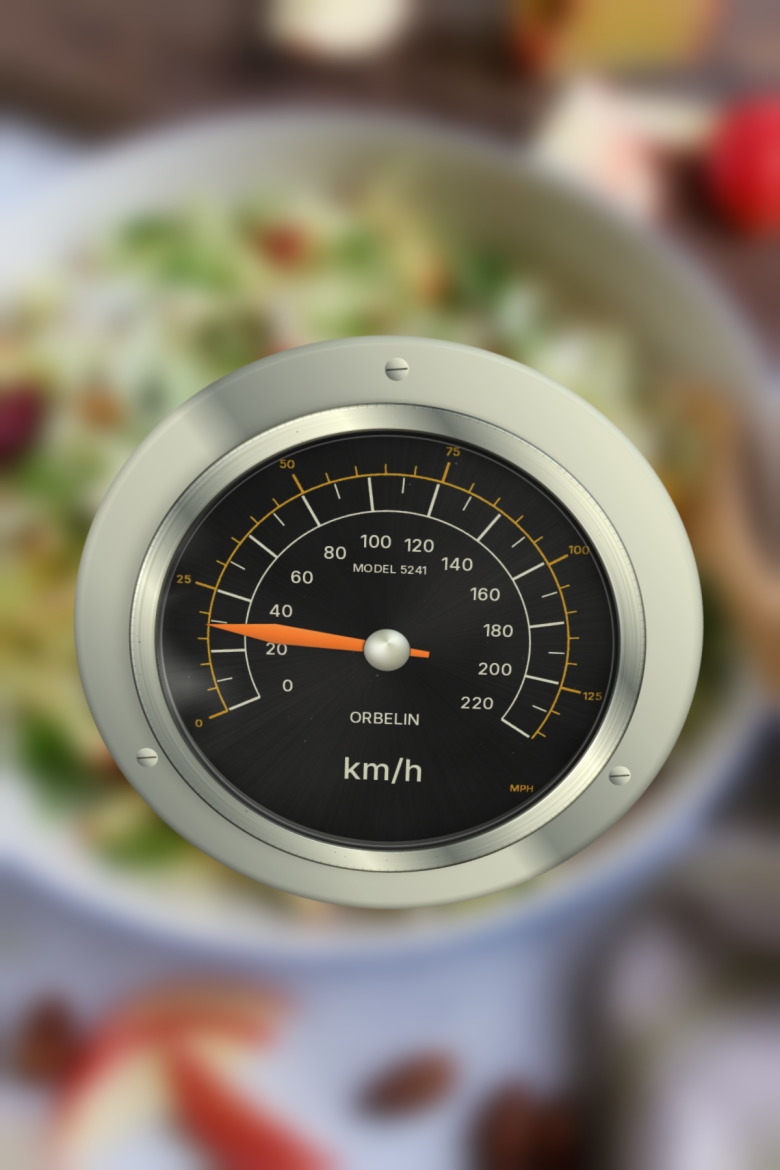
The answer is 30 km/h
